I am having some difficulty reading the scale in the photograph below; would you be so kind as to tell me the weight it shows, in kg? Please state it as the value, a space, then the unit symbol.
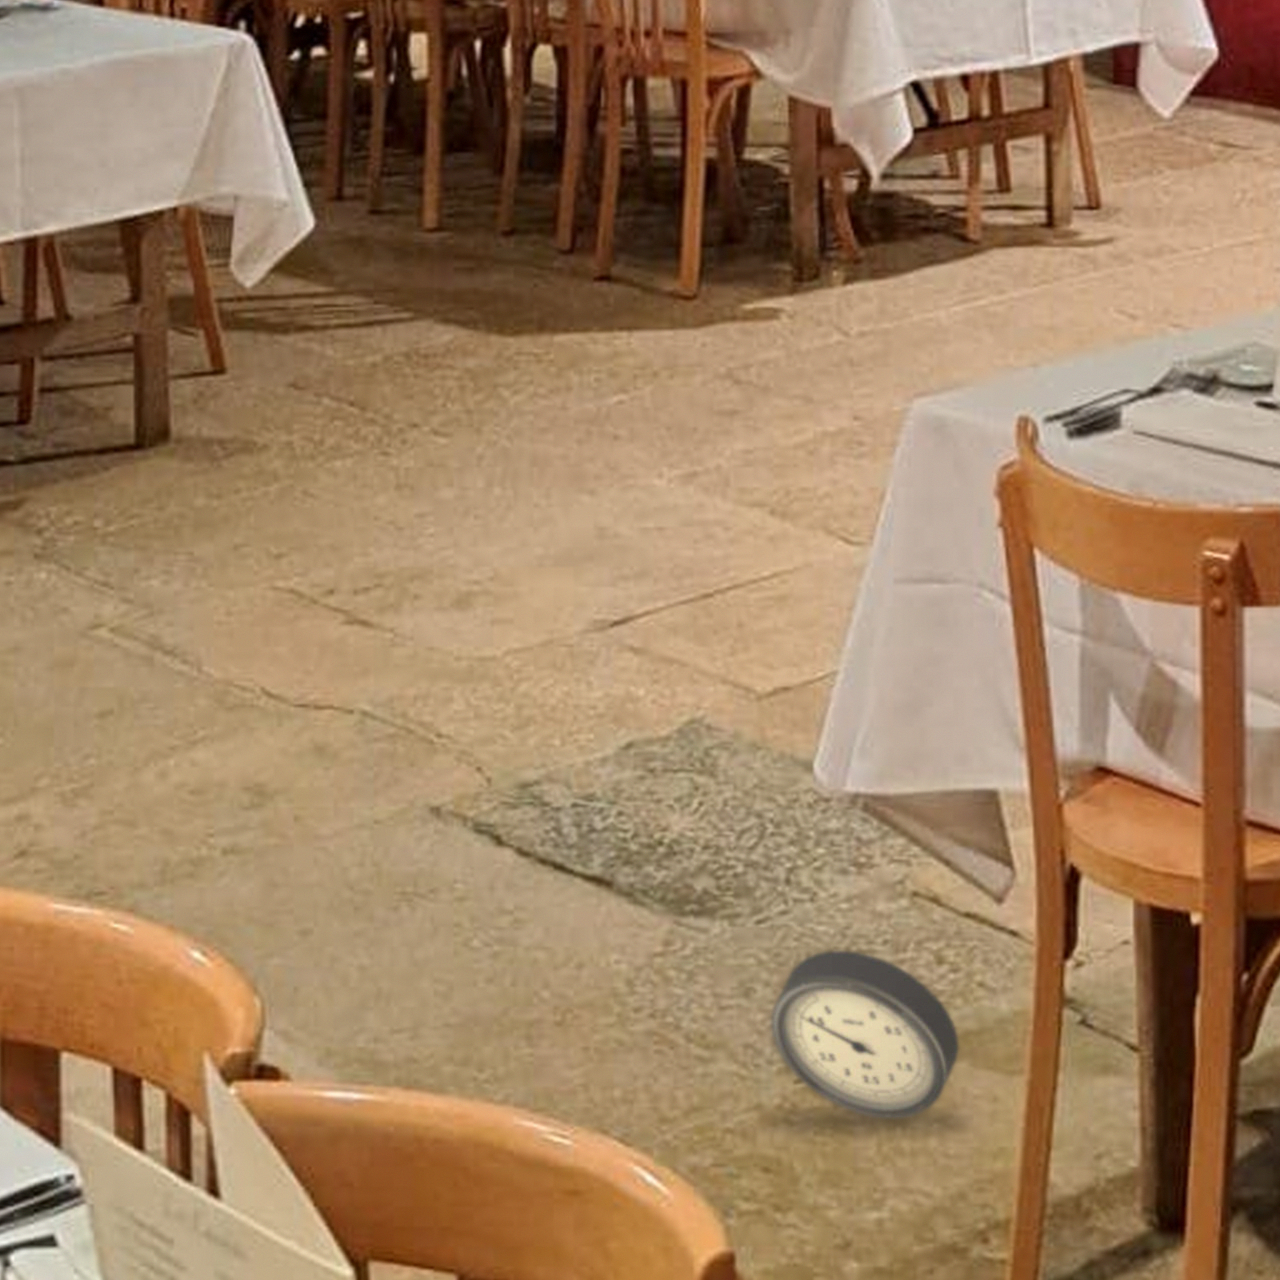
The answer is 4.5 kg
